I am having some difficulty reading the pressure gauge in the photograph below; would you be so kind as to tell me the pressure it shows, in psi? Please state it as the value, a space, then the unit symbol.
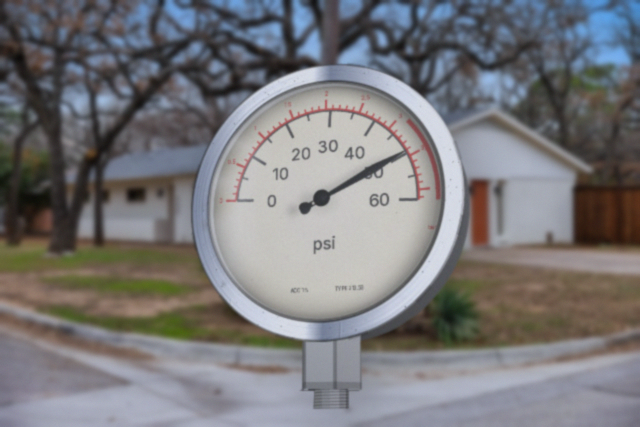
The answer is 50 psi
